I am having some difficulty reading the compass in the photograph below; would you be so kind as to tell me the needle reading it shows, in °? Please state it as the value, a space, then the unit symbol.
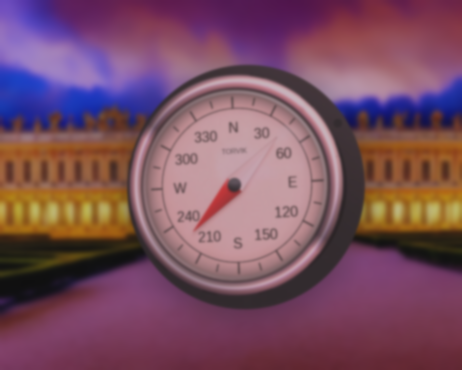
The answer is 225 °
